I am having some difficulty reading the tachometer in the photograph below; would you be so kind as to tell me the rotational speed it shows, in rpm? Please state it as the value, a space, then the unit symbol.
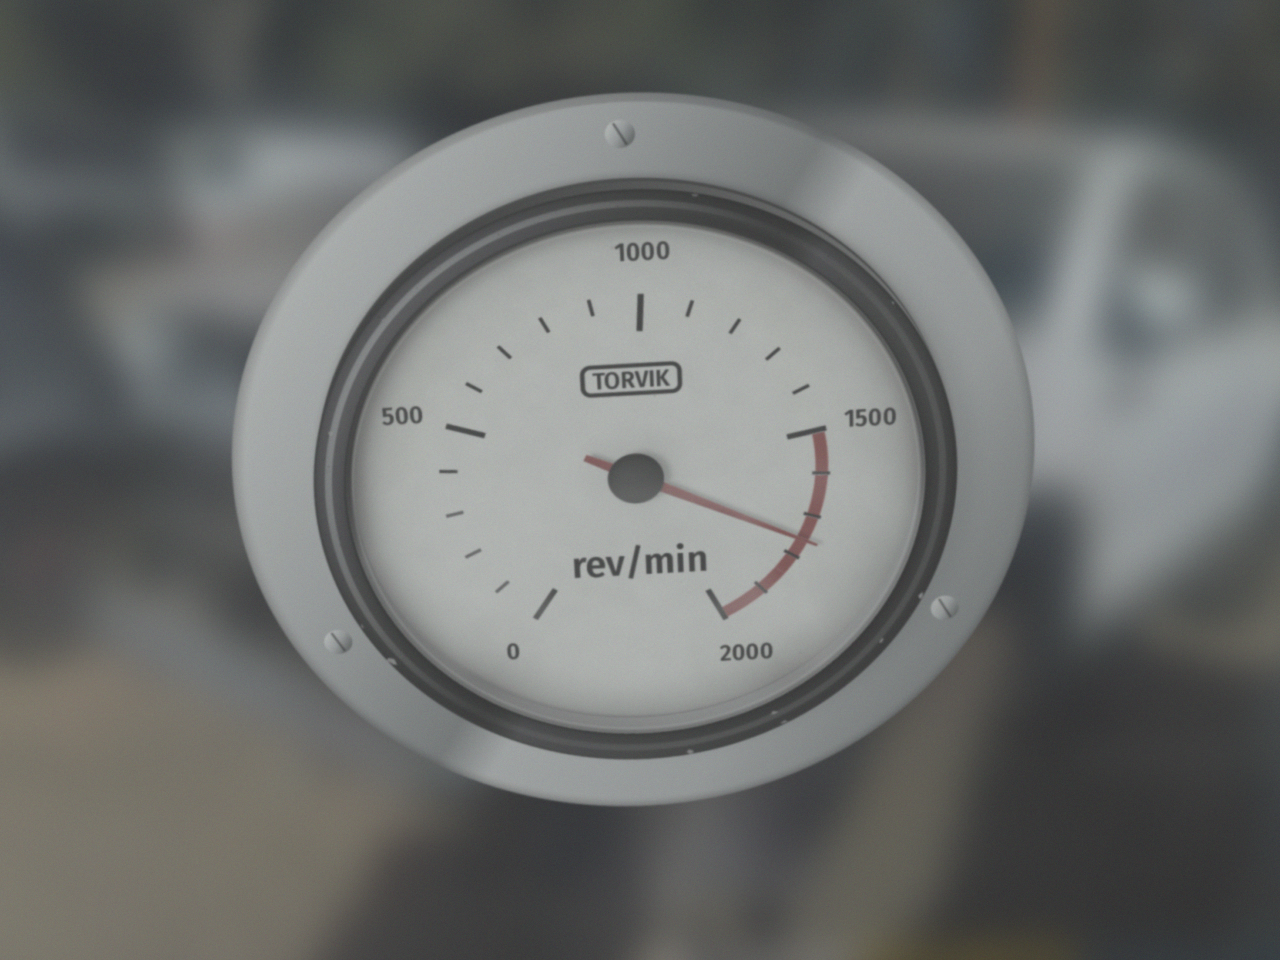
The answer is 1750 rpm
